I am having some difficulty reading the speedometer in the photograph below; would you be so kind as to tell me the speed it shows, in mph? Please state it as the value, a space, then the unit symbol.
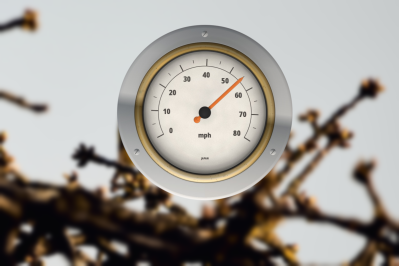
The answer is 55 mph
